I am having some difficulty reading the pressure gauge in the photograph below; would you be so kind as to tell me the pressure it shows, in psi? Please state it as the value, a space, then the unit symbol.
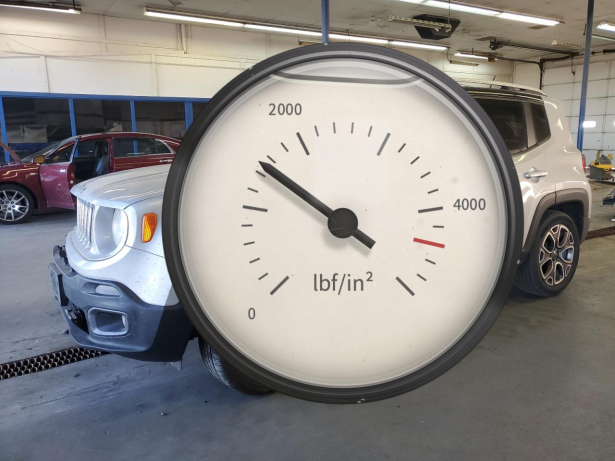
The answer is 1500 psi
